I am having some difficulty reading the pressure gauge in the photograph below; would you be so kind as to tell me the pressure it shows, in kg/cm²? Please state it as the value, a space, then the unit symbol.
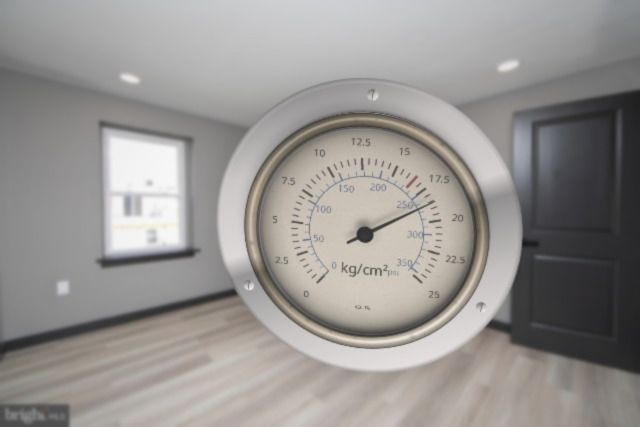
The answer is 18.5 kg/cm²
